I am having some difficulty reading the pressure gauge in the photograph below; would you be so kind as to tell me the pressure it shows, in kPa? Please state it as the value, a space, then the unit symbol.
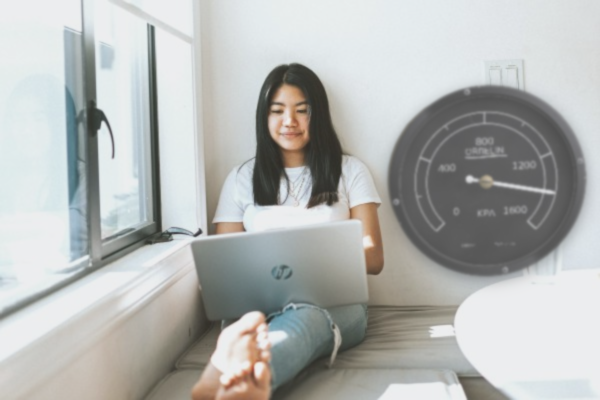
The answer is 1400 kPa
